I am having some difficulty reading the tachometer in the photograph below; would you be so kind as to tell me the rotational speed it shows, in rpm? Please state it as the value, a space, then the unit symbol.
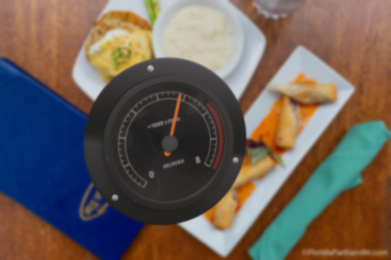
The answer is 4800 rpm
